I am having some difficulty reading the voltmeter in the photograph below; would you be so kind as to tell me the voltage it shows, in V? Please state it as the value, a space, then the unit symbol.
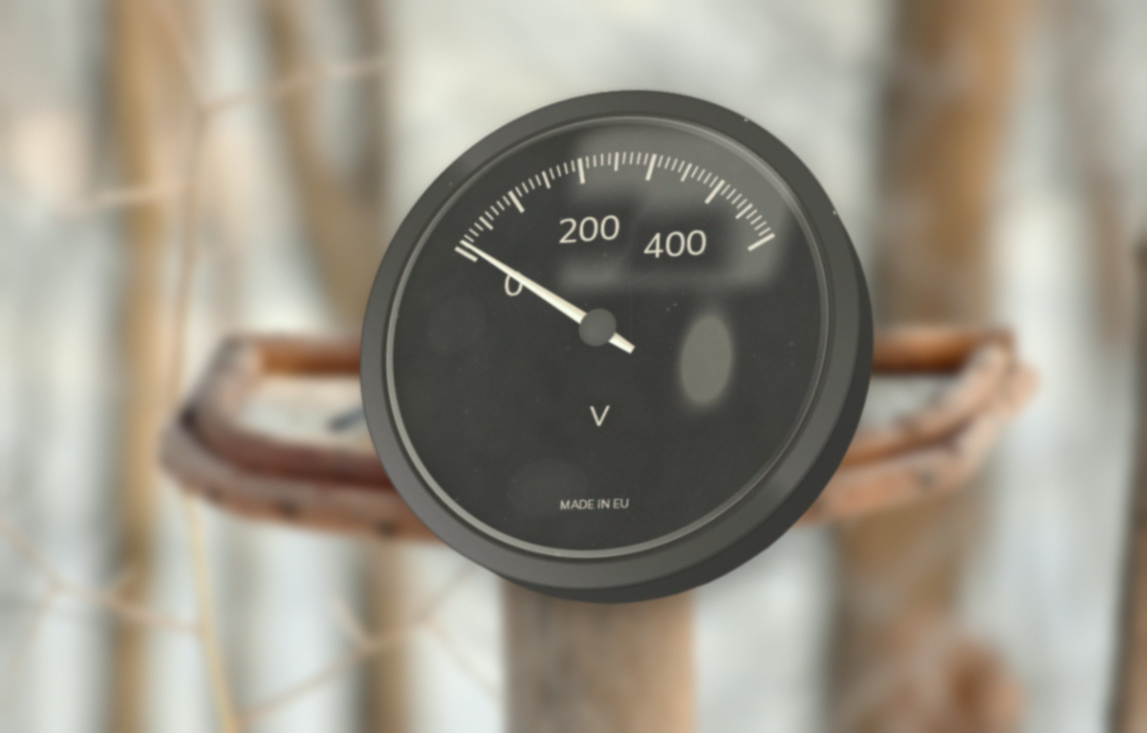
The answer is 10 V
